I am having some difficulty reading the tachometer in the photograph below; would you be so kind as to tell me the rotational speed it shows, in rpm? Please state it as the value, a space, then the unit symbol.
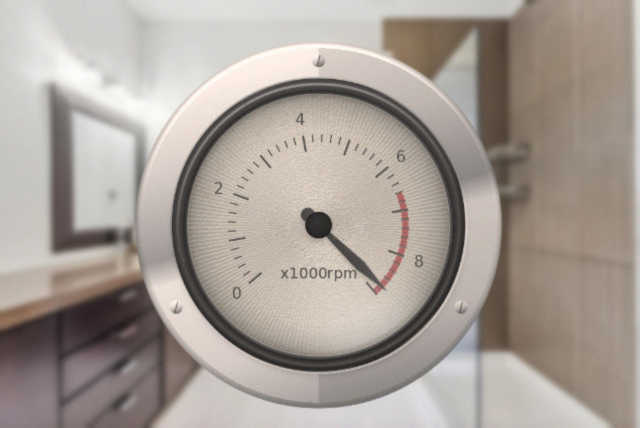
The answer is 8800 rpm
